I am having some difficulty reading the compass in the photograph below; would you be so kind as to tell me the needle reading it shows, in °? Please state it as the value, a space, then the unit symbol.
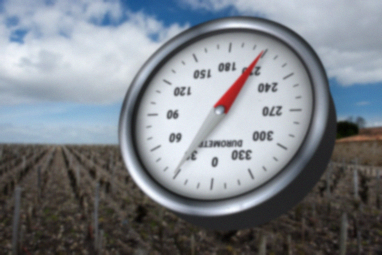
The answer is 210 °
